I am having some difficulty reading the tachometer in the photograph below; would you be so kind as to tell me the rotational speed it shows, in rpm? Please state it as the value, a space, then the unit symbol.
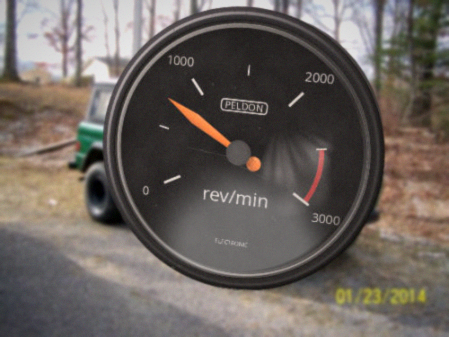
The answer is 750 rpm
